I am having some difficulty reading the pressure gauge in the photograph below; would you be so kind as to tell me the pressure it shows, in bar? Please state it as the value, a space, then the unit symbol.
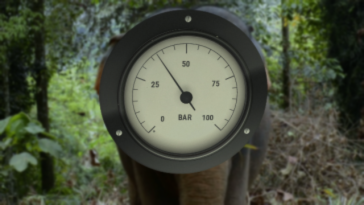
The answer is 37.5 bar
